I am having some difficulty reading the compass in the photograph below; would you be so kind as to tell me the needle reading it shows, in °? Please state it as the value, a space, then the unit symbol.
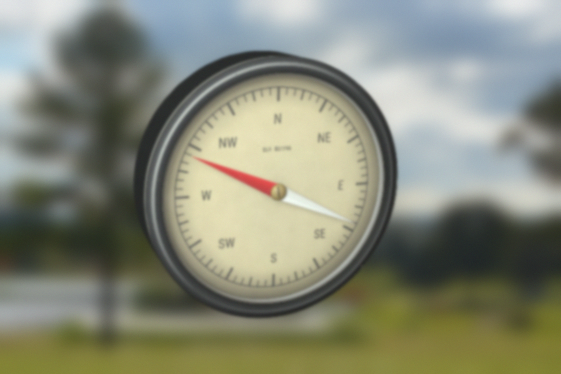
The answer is 295 °
